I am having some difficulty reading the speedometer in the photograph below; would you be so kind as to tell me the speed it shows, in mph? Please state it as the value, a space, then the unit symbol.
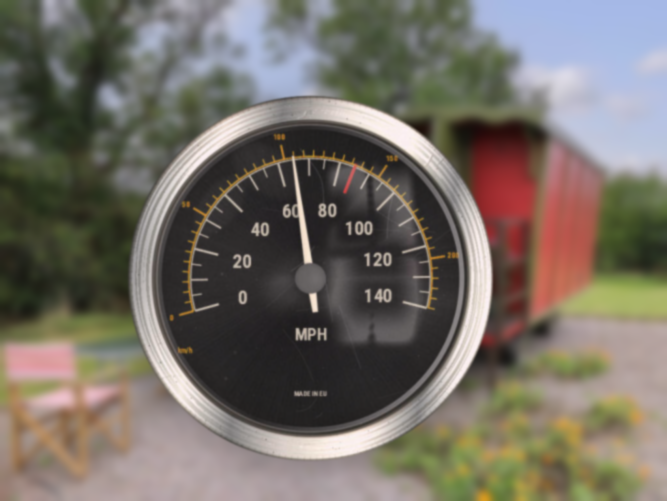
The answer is 65 mph
